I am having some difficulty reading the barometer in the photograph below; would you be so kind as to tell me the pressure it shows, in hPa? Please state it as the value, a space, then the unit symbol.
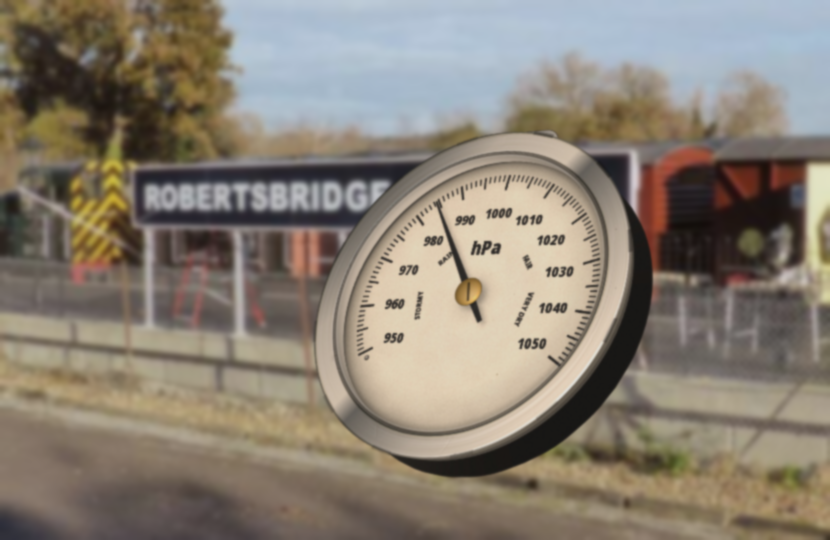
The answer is 985 hPa
